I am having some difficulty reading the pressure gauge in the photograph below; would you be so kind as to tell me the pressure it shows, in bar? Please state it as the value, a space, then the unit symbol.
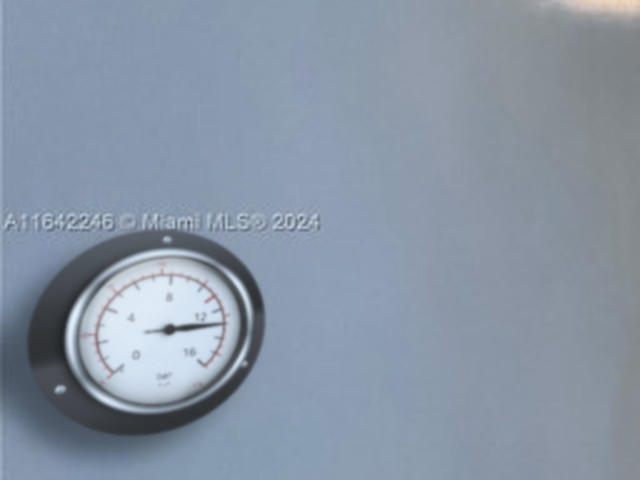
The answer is 13 bar
